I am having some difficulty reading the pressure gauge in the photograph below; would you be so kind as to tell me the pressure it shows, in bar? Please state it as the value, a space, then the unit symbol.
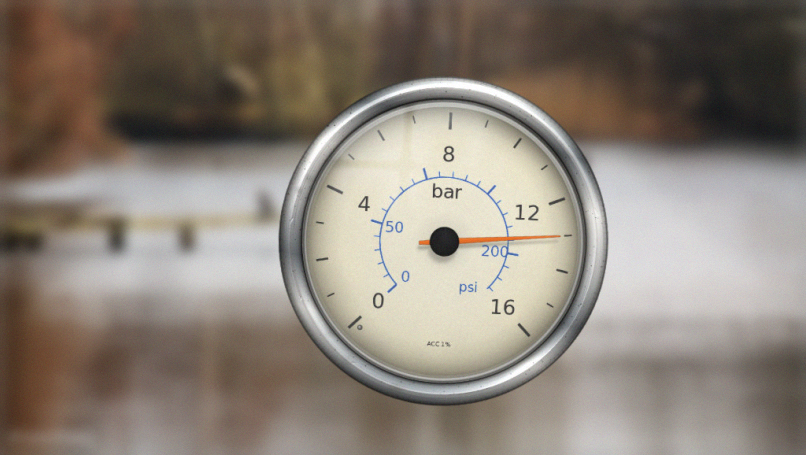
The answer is 13 bar
